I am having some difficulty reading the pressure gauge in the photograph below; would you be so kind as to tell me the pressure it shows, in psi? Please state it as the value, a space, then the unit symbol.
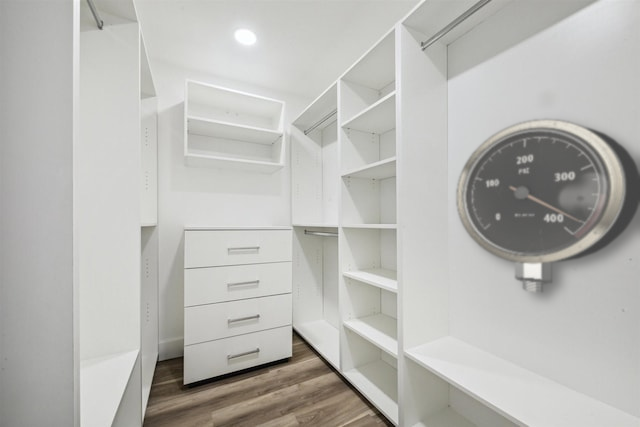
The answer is 380 psi
